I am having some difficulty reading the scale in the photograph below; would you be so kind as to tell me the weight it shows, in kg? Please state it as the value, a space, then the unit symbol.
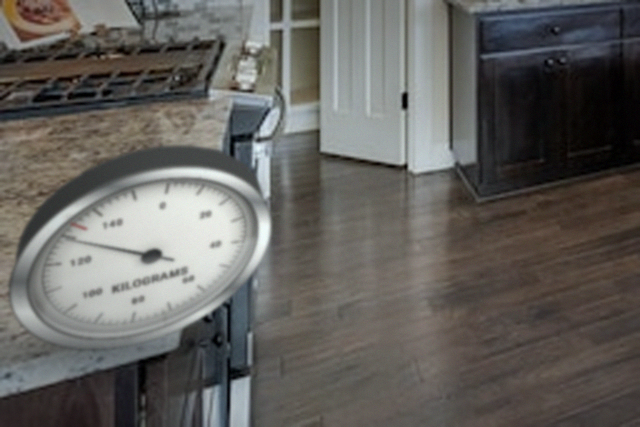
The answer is 130 kg
